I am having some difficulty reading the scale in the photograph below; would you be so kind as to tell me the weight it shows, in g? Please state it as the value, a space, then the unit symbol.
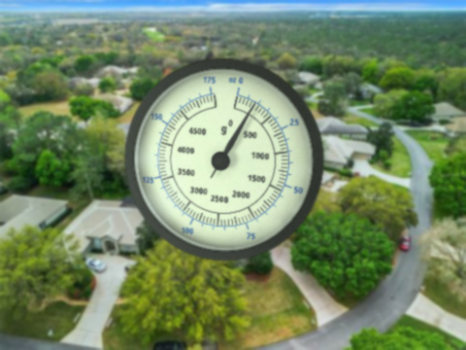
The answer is 250 g
